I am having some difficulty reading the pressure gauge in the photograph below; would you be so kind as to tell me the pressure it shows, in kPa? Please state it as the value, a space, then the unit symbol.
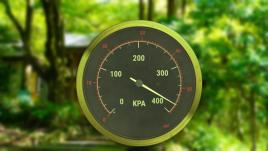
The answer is 380 kPa
